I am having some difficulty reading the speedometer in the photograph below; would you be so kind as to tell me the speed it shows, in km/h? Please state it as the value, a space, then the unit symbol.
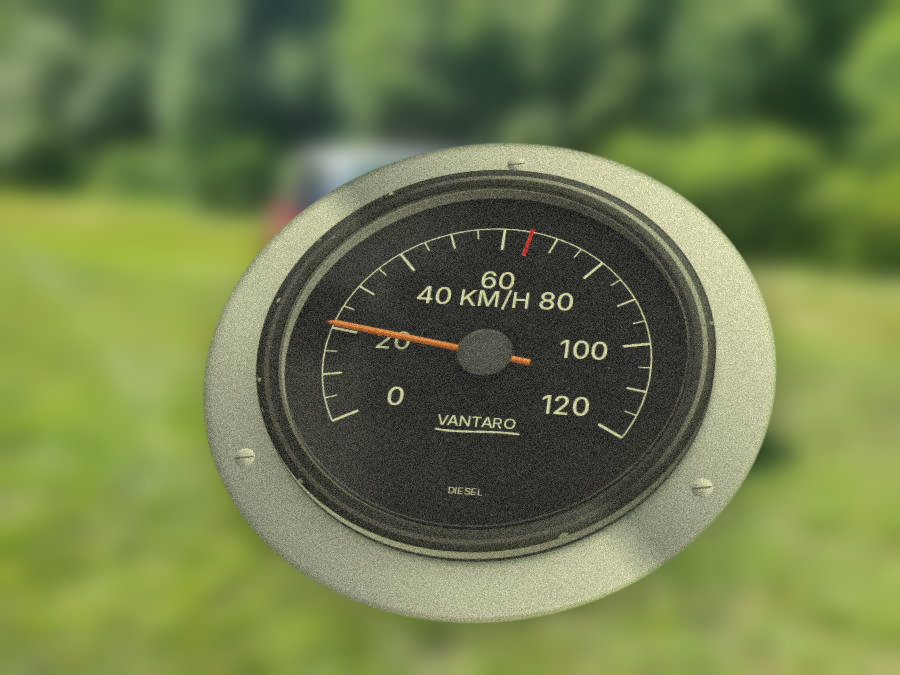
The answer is 20 km/h
